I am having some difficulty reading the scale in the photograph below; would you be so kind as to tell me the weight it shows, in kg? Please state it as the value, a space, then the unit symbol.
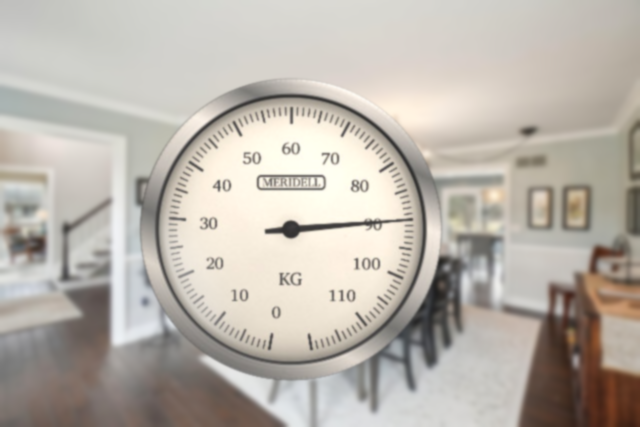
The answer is 90 kg
